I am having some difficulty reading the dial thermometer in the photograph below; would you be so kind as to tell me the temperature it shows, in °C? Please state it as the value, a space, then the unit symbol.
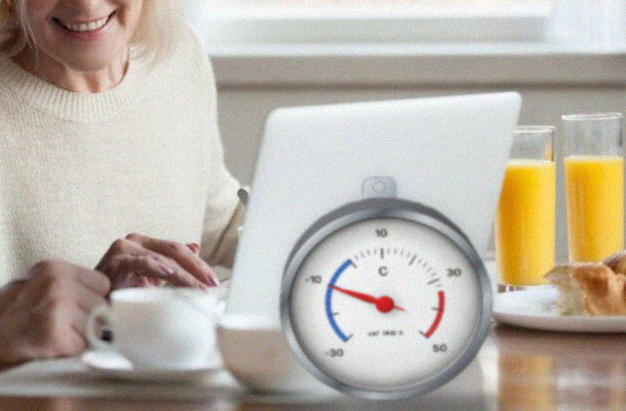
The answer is -10 °C
